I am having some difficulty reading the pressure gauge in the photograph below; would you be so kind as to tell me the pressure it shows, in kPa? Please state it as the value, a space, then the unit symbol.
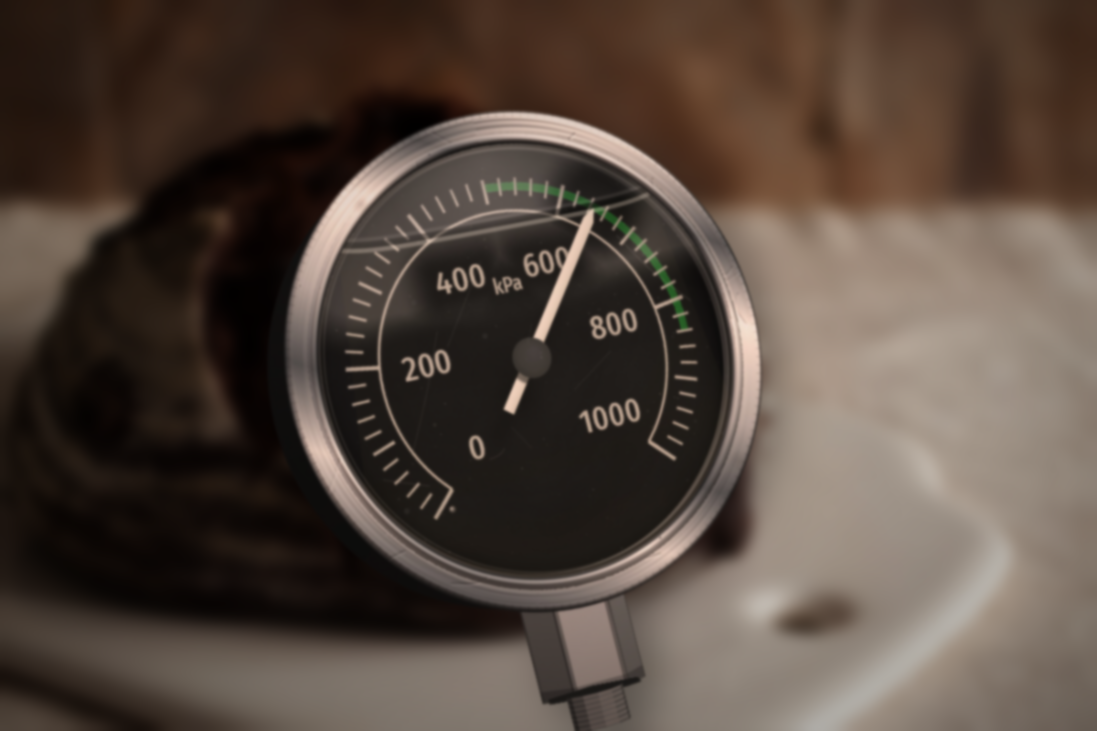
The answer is 640 kPa
